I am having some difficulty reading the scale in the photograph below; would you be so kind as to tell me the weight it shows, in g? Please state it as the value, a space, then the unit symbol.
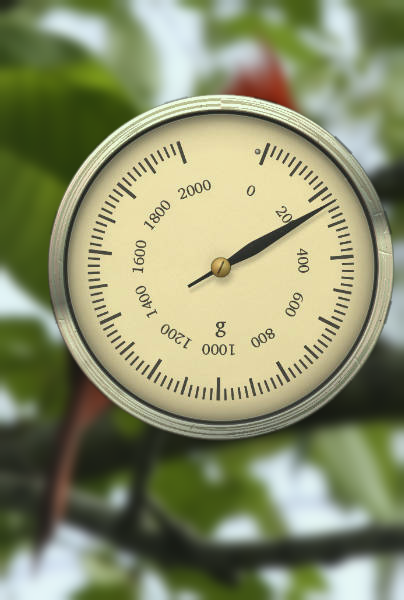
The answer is 240 g
